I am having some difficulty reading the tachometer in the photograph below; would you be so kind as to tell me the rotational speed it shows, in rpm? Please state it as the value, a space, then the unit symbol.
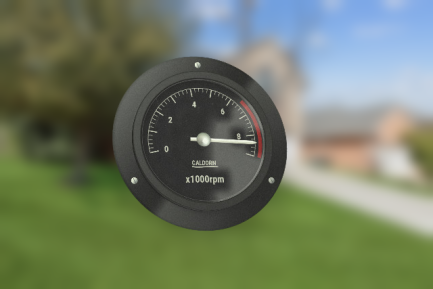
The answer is 8400 rpm
